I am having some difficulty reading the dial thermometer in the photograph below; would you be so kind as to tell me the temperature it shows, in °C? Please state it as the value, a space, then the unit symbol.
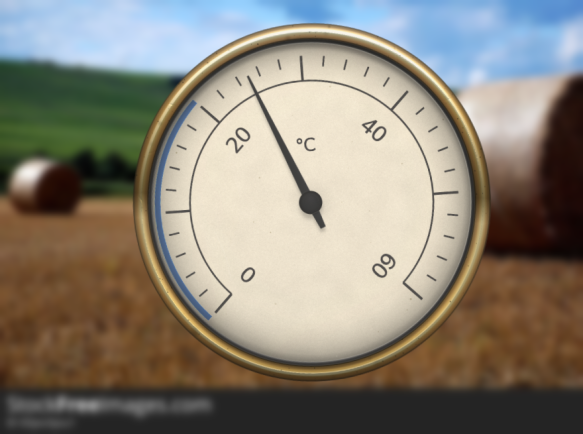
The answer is 25 °C
